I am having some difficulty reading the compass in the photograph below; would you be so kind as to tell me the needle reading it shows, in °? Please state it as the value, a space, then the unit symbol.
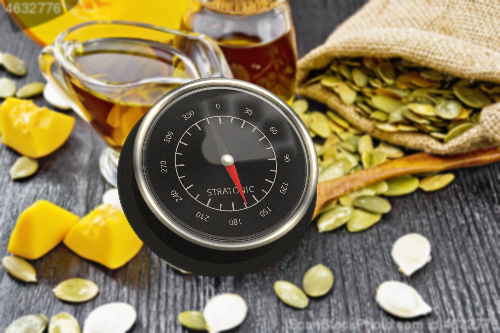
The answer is 165 °
